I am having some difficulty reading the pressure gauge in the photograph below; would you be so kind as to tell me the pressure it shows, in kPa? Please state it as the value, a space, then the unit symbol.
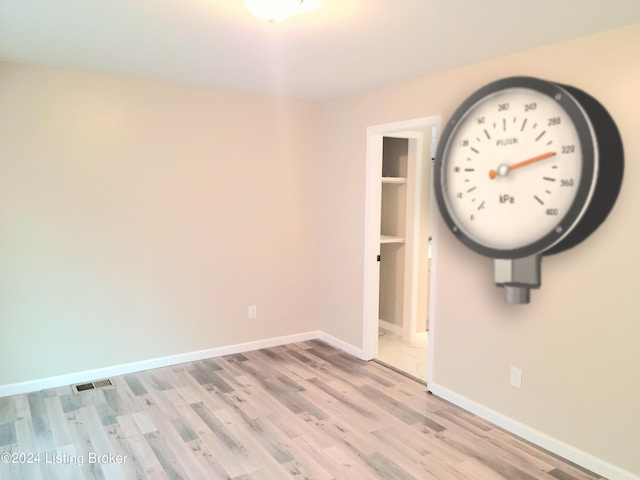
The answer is 320 kPa
